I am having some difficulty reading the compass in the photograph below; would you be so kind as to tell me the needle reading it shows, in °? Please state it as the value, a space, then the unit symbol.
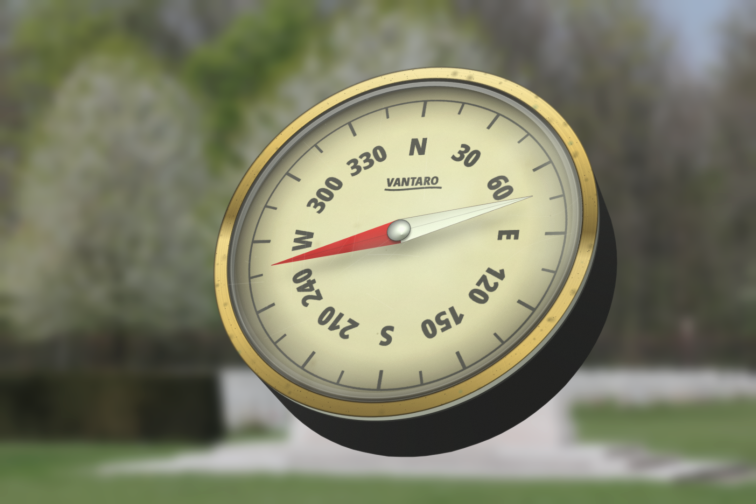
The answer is 255 °
